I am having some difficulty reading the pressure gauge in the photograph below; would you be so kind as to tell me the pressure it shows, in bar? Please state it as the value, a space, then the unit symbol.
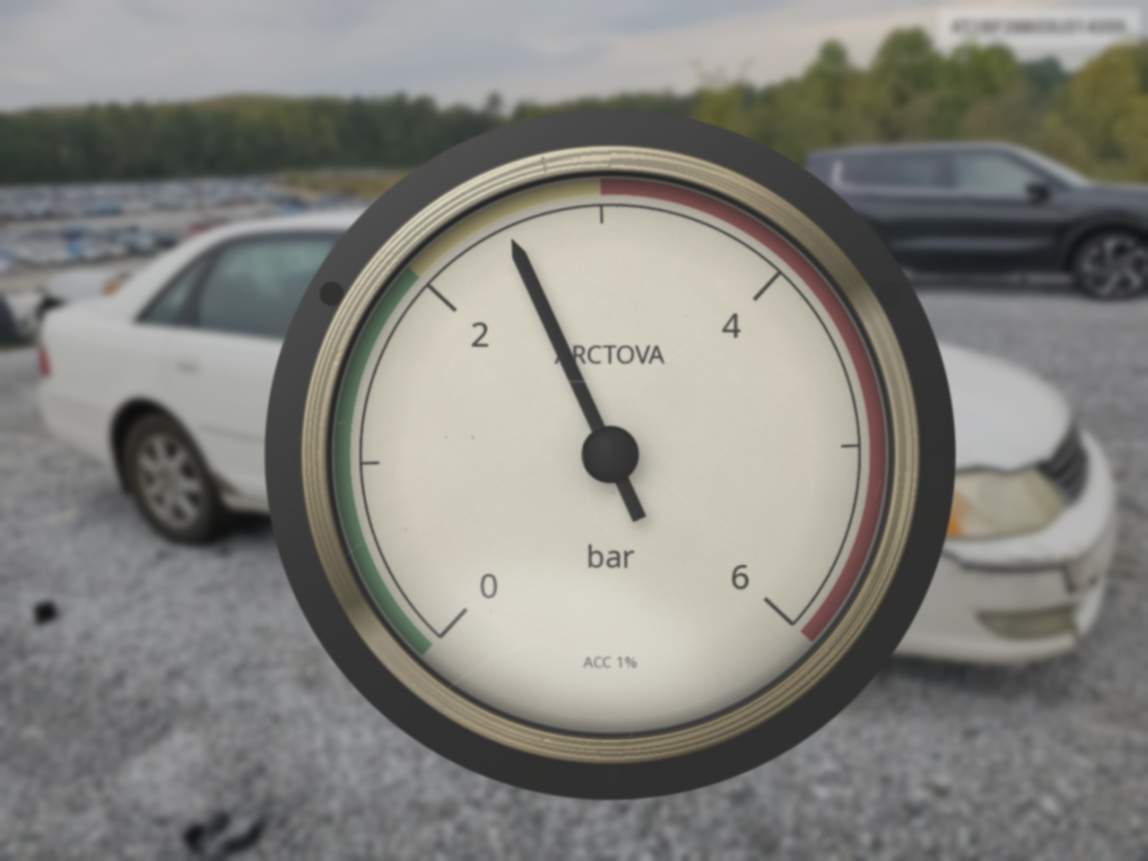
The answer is 2.5 bar
